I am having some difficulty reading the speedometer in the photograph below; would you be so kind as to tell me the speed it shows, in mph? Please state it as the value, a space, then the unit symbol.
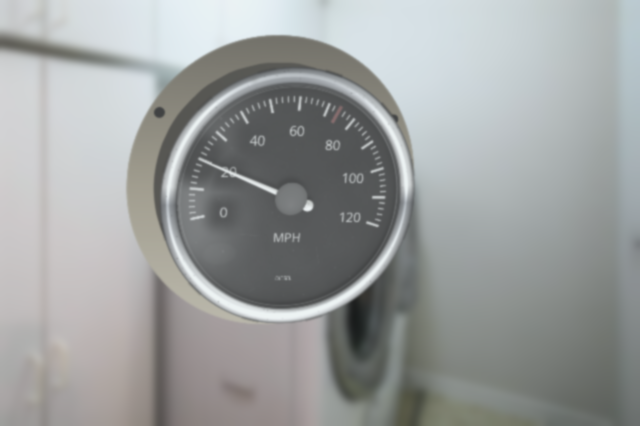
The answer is 20 mph
